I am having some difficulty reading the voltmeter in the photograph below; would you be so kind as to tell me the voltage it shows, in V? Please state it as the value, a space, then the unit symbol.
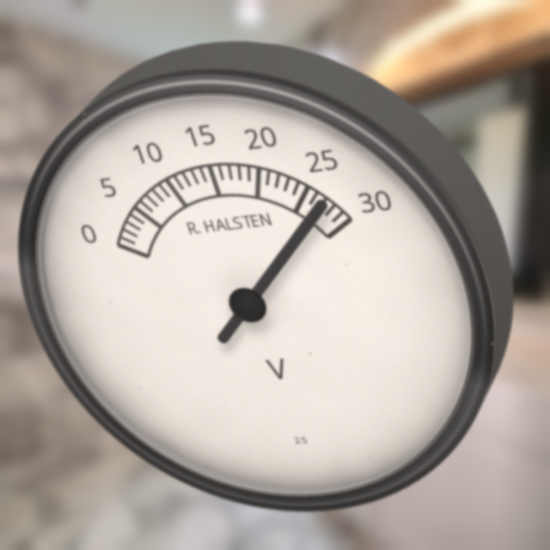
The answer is 27 V
